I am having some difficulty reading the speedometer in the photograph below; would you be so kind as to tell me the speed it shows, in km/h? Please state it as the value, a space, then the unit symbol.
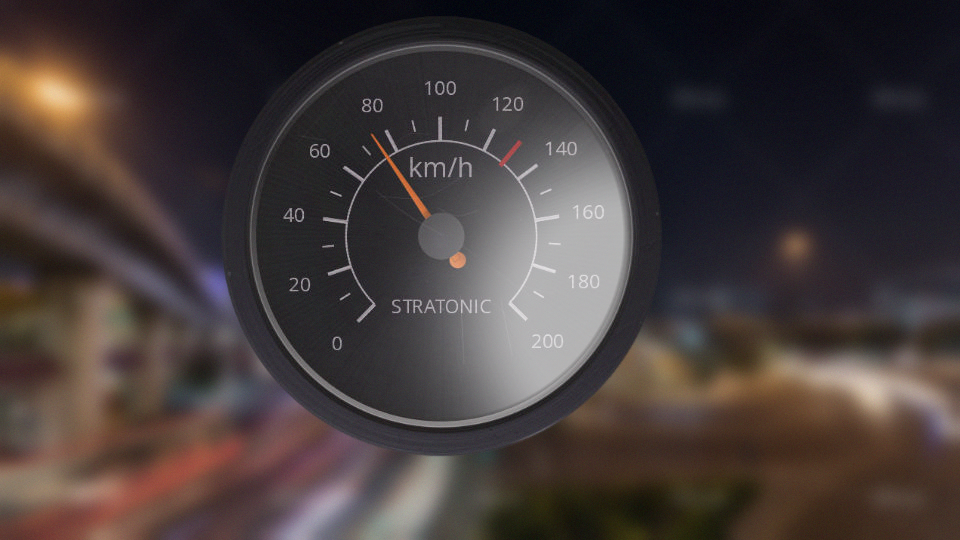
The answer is 75 km/h
